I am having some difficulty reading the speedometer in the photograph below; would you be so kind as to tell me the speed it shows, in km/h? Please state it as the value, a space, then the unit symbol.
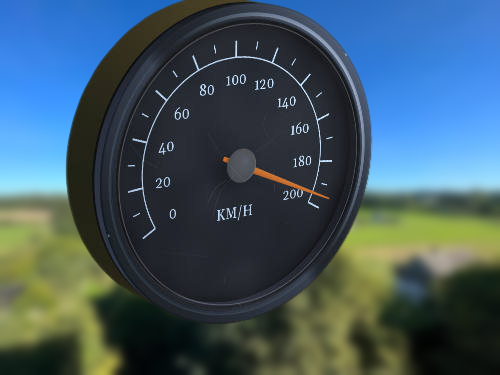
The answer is 195 km/h
